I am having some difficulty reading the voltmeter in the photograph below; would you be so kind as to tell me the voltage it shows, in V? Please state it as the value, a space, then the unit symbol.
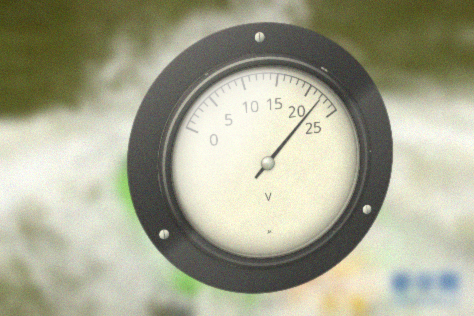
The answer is 22 V
